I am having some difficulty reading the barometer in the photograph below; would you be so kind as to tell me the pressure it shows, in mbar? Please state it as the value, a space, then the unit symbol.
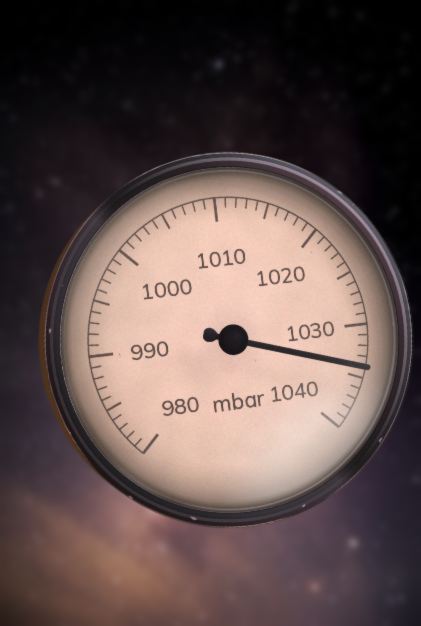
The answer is 1034 mbar
